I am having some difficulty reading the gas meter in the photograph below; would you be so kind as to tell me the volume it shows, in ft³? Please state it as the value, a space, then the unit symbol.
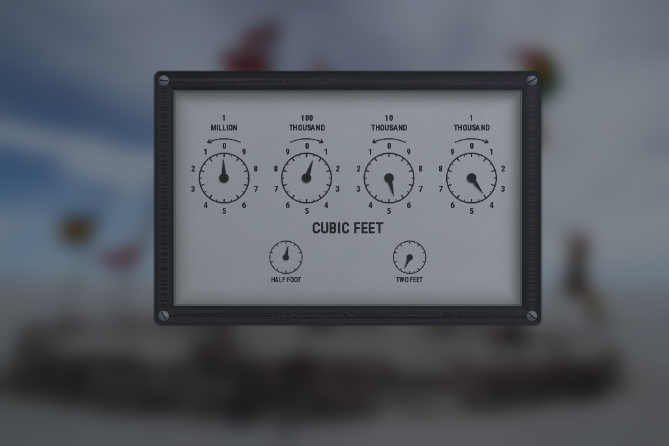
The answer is 5400 ft³
